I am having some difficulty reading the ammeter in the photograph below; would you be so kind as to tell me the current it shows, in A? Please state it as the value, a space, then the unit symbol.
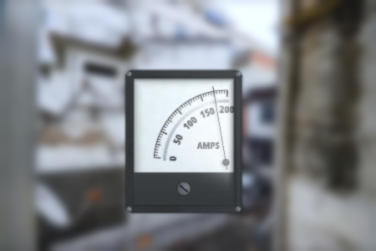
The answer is 175 A
